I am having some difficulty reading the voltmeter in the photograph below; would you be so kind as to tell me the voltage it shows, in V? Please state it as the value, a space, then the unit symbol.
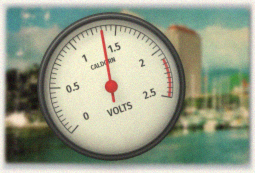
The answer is 1.35 V
